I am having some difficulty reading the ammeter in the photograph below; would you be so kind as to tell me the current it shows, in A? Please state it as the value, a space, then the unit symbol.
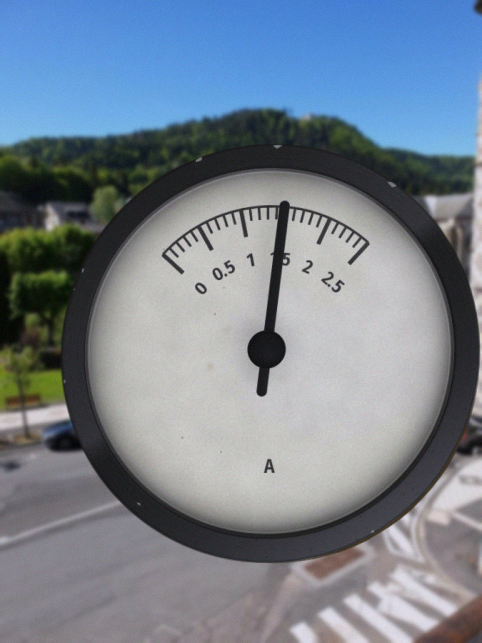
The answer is 1.5 A
